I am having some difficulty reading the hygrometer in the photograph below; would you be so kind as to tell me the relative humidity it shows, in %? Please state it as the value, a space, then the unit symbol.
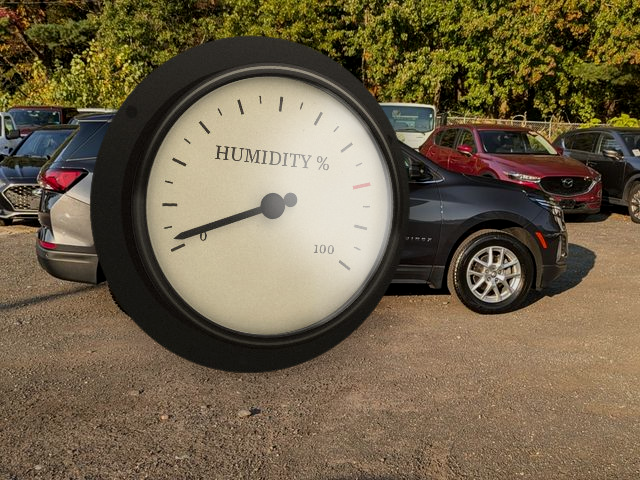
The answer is 2.5 %
